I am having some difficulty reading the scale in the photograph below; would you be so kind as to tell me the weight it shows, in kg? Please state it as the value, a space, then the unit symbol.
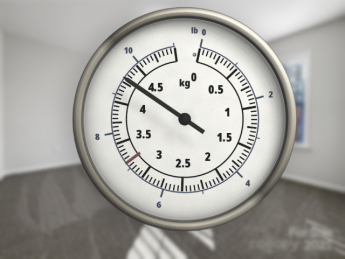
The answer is 4.3 kg
